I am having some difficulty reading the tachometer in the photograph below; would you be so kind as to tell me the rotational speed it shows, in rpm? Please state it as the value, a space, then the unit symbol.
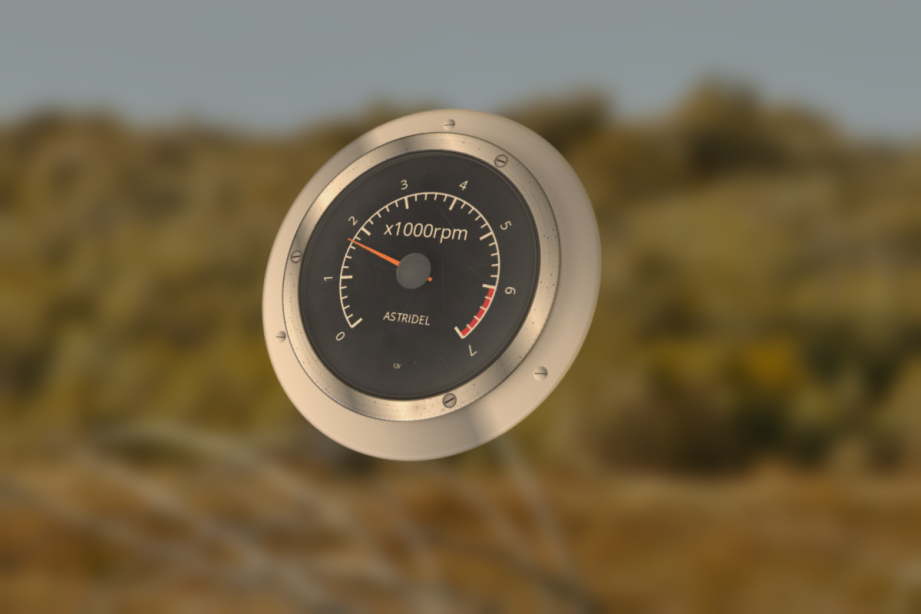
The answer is 1700 rpm
